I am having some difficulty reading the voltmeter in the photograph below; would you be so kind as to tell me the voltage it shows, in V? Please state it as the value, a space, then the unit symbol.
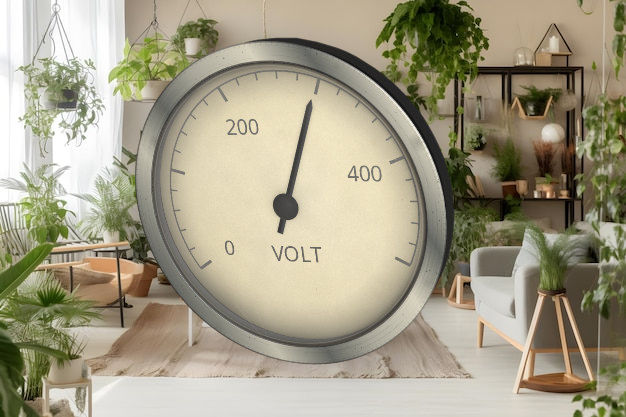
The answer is 300 V
